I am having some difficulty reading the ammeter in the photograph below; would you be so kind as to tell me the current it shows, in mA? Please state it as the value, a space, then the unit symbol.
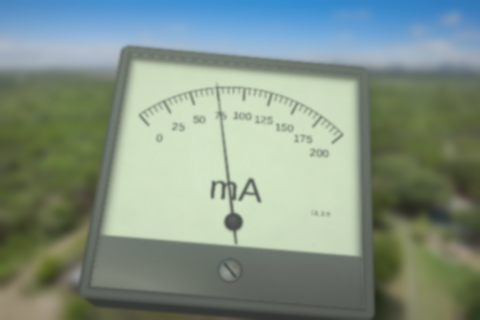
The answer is 75 mA
